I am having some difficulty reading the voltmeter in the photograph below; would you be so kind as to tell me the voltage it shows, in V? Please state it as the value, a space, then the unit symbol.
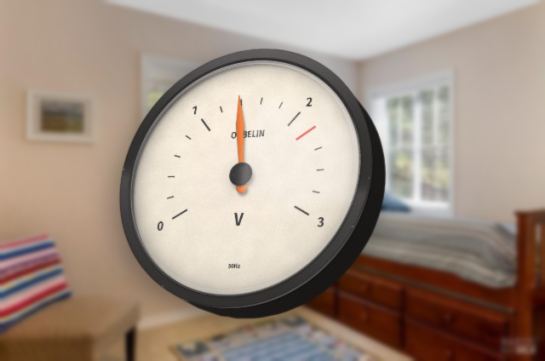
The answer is 1.4 V
